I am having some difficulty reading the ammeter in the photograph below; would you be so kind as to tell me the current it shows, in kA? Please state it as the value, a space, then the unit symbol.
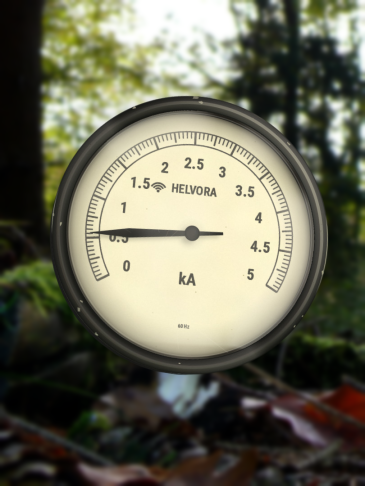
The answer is 0.55 kA
